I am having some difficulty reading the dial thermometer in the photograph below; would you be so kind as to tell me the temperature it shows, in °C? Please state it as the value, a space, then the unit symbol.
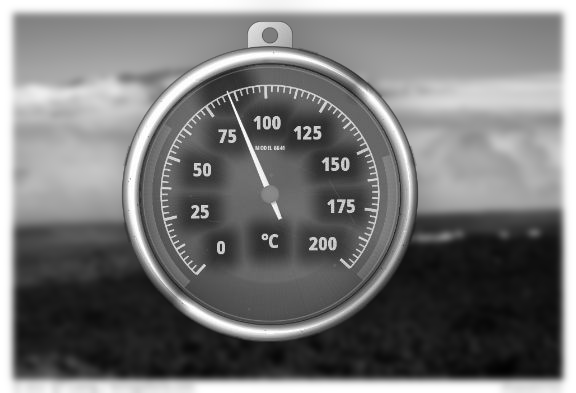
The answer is 85 °C
